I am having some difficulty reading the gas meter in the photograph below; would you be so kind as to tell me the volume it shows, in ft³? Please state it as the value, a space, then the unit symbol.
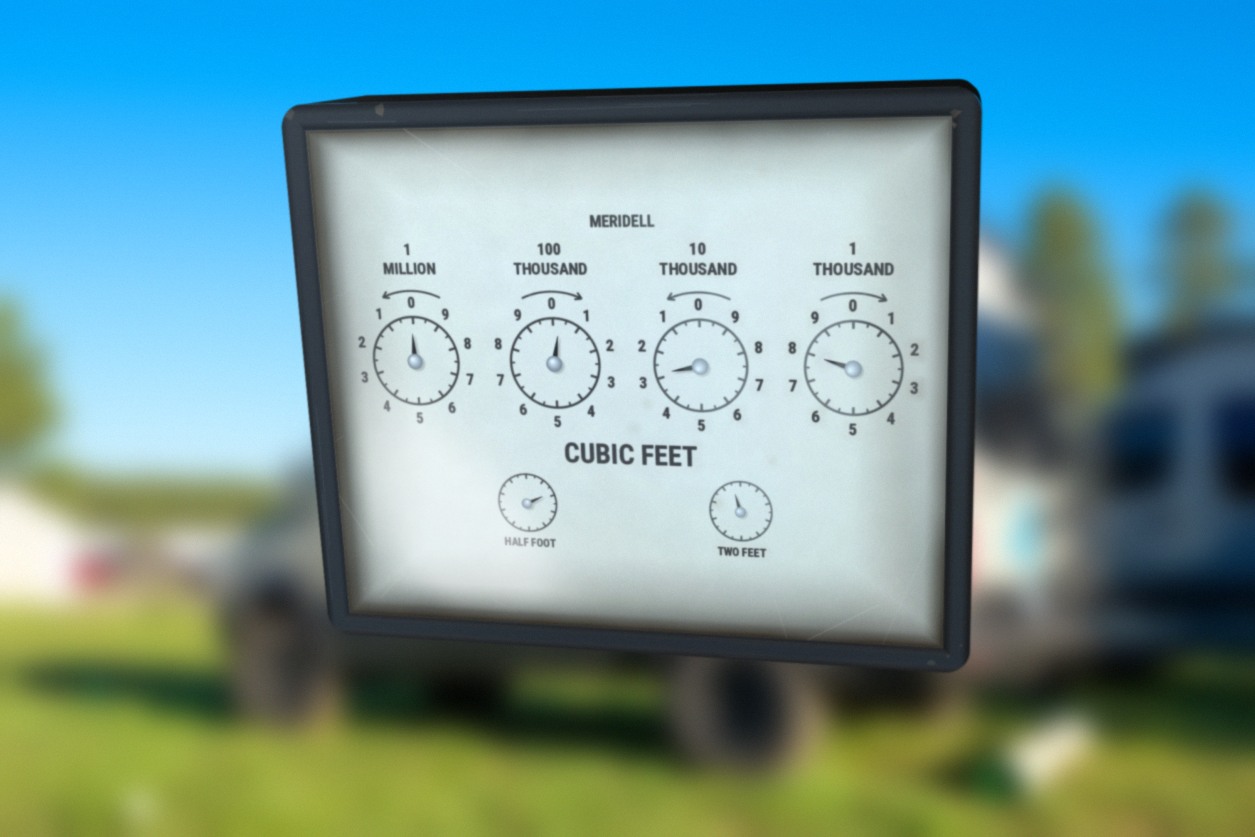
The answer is 2800 ft³
